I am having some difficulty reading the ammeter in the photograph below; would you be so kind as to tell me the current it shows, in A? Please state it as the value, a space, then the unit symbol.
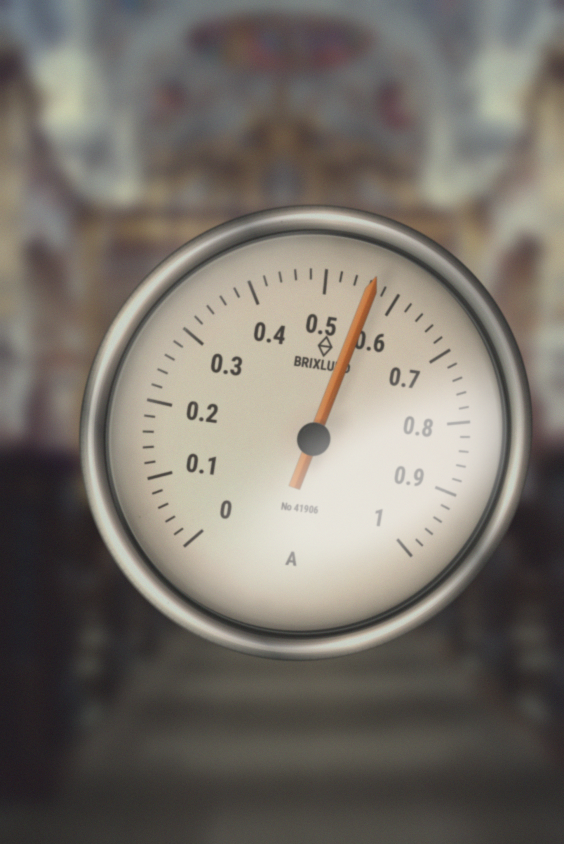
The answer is 0.56 A
